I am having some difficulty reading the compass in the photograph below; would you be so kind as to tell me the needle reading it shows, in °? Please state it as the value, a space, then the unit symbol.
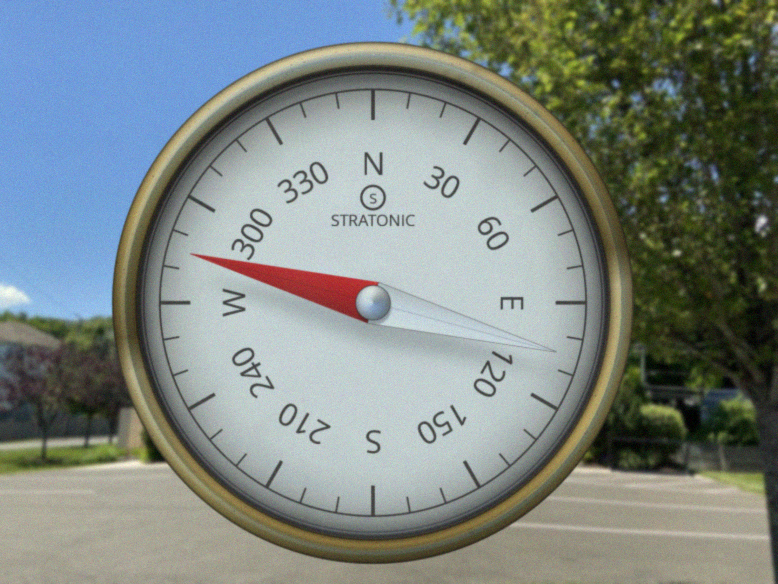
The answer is 285 °
